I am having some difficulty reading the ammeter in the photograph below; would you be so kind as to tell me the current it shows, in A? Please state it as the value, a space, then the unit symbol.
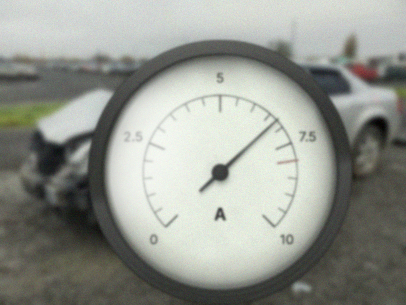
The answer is 6.75 A
